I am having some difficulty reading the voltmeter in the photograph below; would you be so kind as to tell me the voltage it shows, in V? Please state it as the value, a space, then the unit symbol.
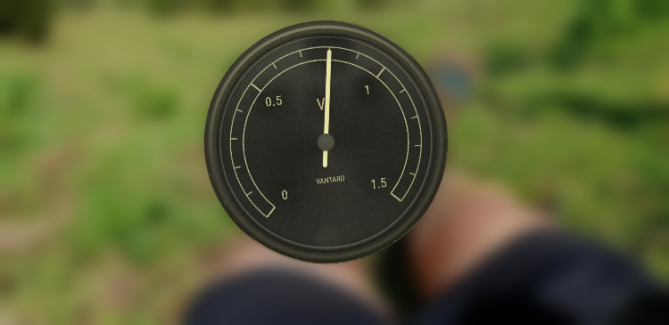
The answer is 0.8 V
